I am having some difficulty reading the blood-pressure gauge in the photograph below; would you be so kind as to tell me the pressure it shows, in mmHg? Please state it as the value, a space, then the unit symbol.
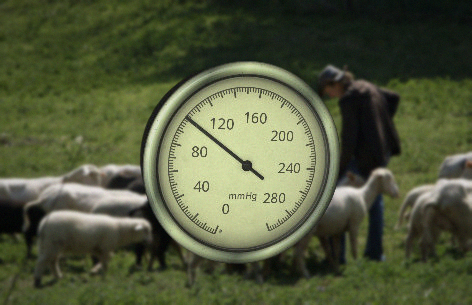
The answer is 100 mmHg
